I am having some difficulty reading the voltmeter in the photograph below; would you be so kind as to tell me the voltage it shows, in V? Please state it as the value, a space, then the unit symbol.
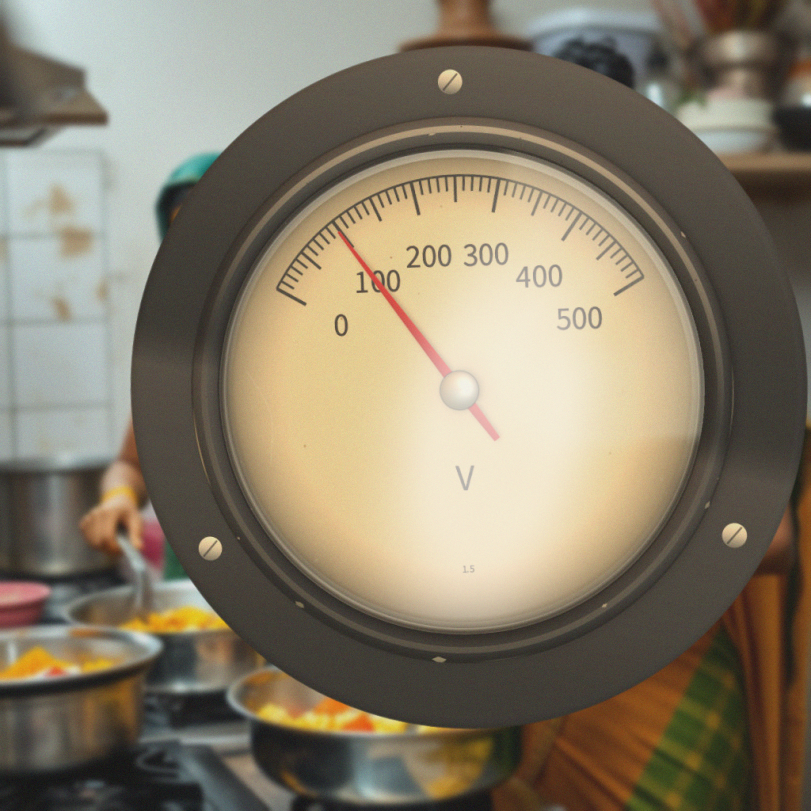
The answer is 100 V
